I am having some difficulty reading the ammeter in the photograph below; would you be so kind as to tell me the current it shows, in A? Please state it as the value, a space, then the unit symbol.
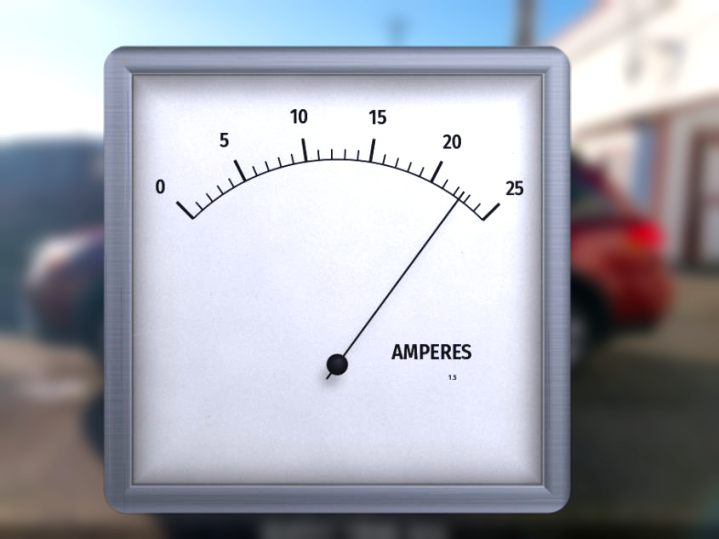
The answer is 22.5 A
